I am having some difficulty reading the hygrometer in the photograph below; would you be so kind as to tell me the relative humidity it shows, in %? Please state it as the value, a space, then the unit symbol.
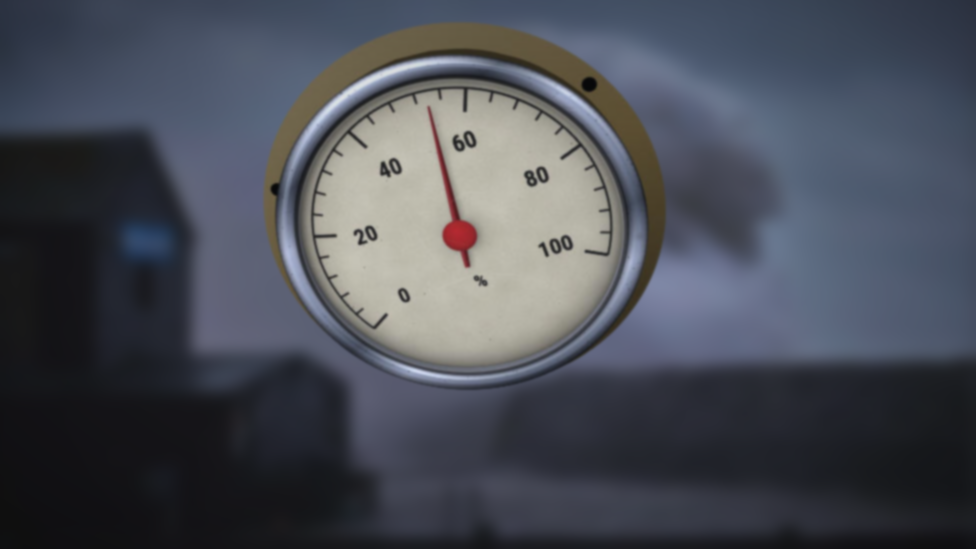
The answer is 54 %
